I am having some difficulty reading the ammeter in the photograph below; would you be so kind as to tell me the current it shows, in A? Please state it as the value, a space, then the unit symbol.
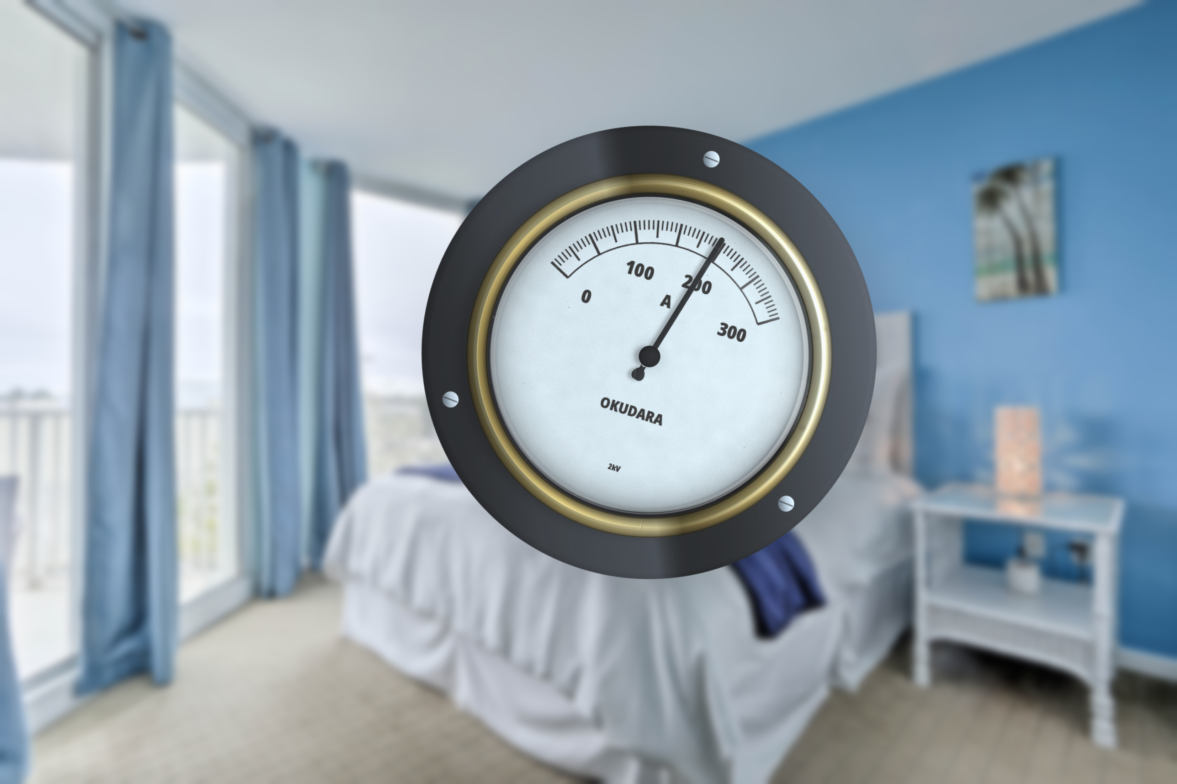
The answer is 195 A
